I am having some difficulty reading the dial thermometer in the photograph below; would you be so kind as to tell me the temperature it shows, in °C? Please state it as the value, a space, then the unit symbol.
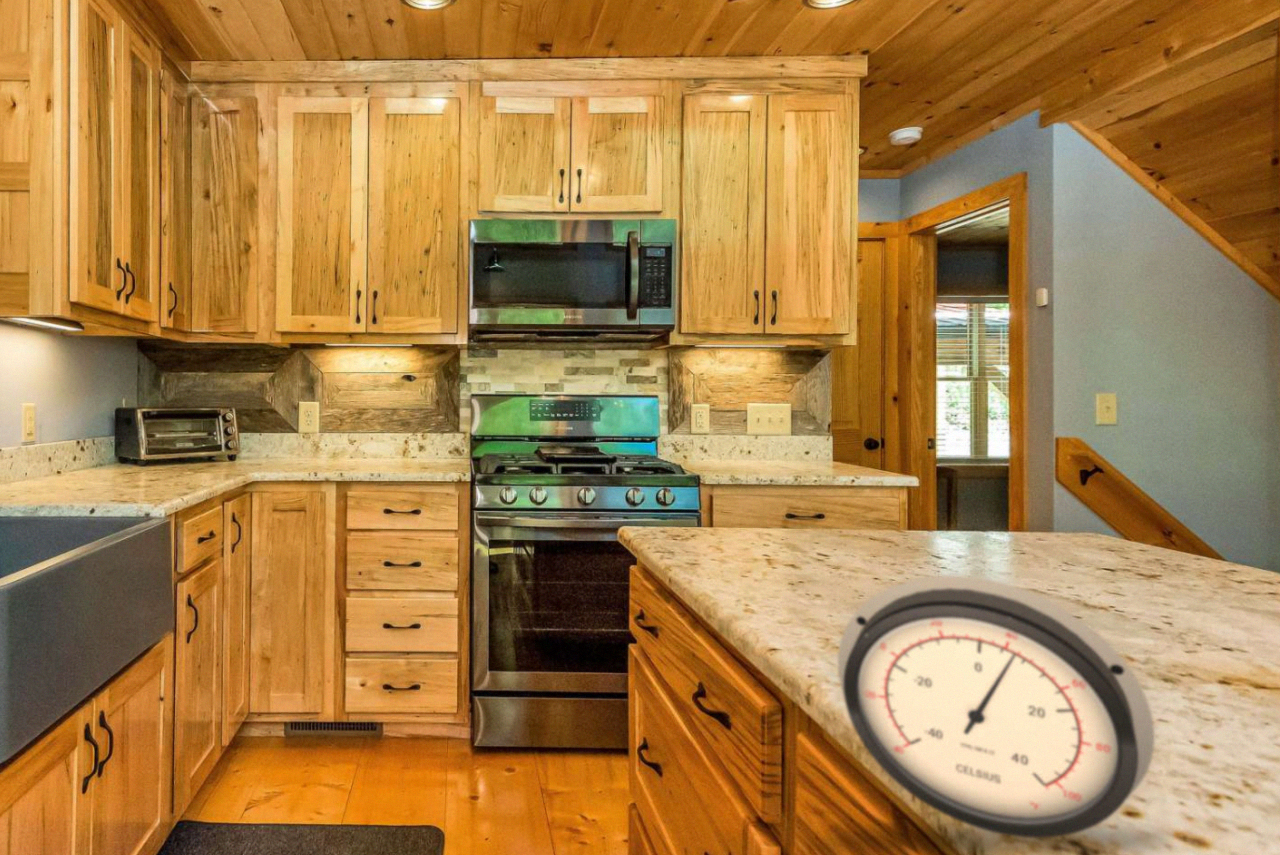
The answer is 6 °C
